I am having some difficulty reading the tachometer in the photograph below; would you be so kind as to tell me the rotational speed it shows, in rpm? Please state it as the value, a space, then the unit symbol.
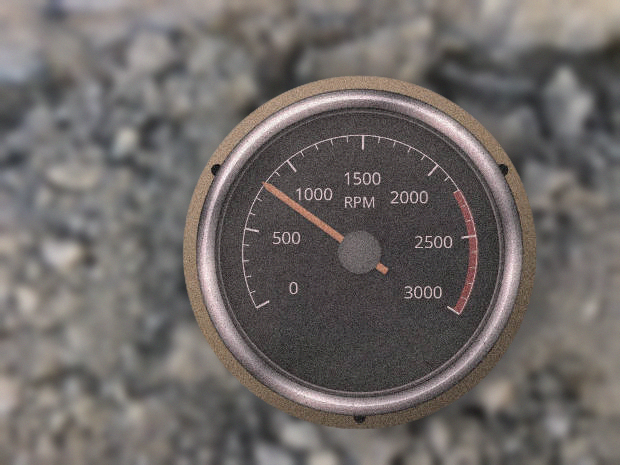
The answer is 800 rpm
